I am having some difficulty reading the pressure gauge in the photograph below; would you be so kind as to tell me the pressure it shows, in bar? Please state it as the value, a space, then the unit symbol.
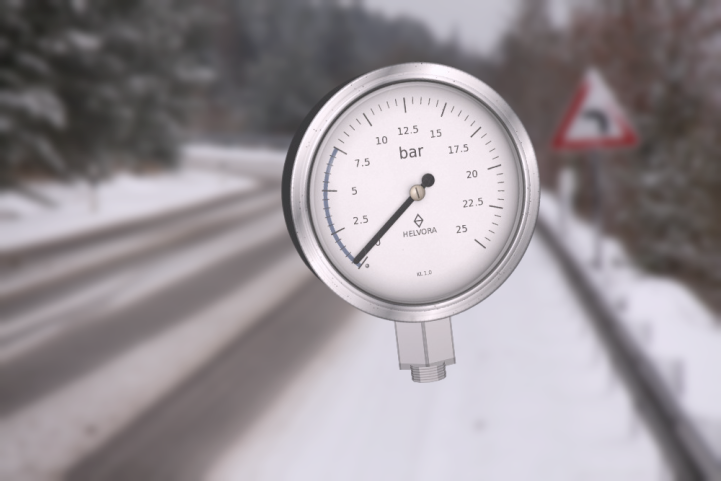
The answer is 0.5 bar
